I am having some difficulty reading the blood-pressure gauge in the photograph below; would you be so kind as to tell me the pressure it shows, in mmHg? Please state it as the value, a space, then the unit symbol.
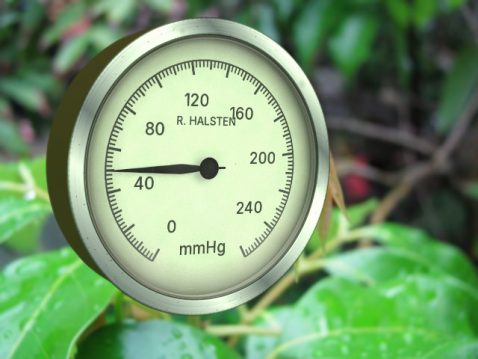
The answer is 50 mmHg
